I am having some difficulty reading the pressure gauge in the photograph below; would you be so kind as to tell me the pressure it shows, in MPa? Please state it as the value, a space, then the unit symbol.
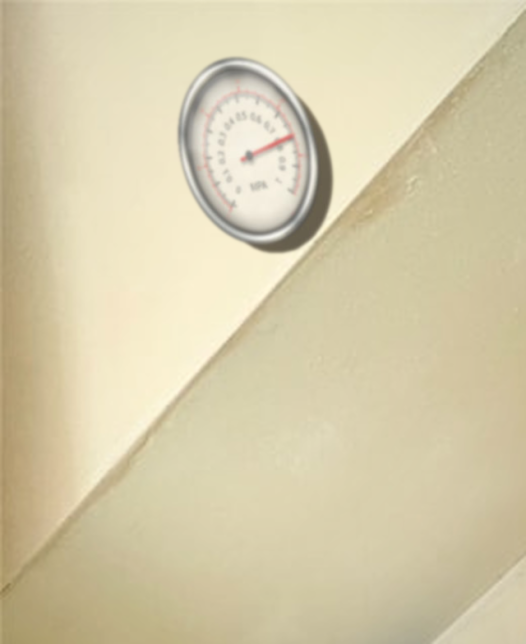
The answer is 0.8 MPa
